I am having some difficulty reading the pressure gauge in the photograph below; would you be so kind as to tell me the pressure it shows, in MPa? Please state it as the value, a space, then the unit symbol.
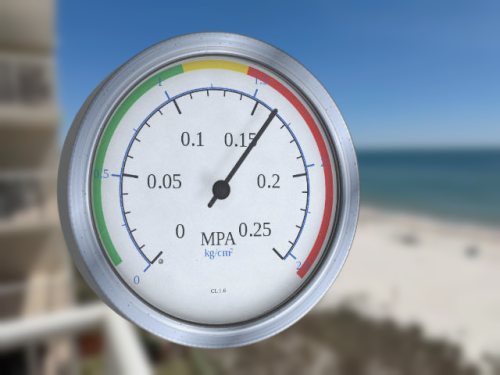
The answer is 0.16 MPa
